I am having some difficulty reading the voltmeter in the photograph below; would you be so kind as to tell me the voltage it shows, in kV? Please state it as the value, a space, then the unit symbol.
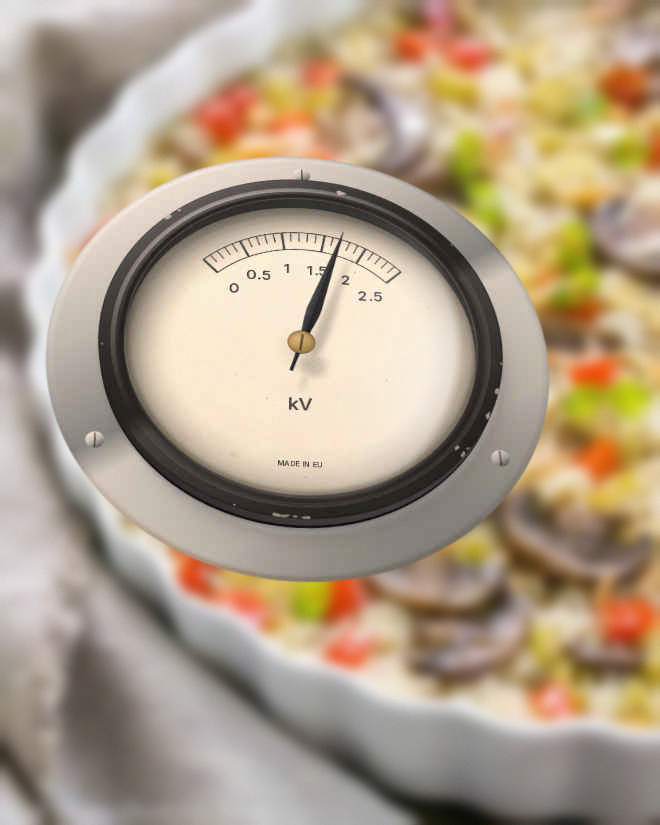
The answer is 1.7 kV
